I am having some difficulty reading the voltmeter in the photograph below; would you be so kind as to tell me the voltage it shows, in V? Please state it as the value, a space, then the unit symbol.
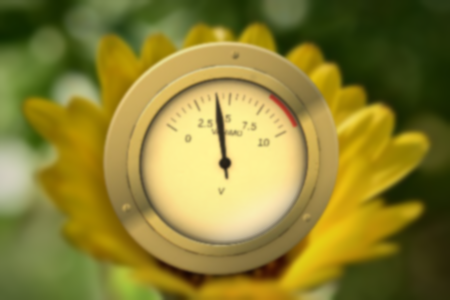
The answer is 4 V
